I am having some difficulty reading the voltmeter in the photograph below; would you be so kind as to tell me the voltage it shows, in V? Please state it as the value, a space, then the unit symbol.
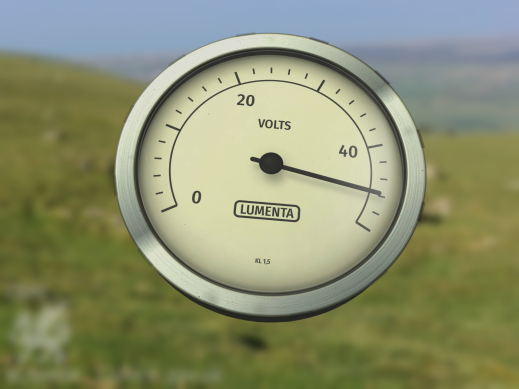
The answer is 46 V
